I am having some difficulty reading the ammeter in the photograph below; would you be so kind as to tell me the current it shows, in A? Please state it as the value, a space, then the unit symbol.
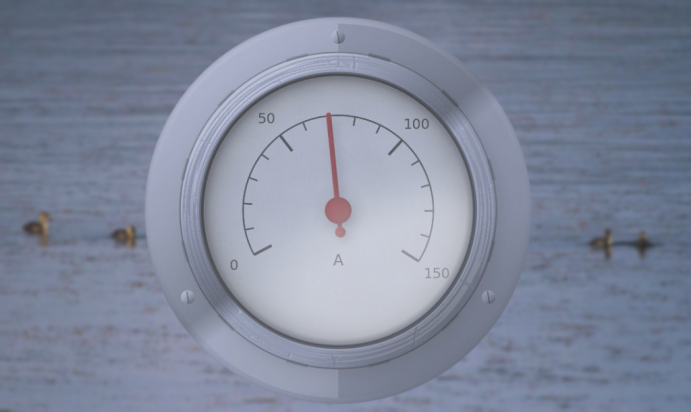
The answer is 70 A
